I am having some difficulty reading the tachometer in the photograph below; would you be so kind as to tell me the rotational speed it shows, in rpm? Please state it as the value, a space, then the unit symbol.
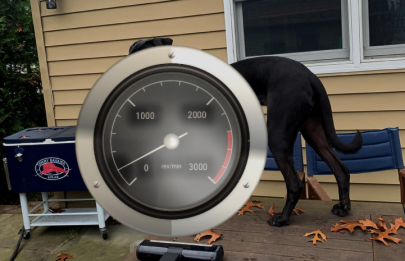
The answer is 200 rpm
